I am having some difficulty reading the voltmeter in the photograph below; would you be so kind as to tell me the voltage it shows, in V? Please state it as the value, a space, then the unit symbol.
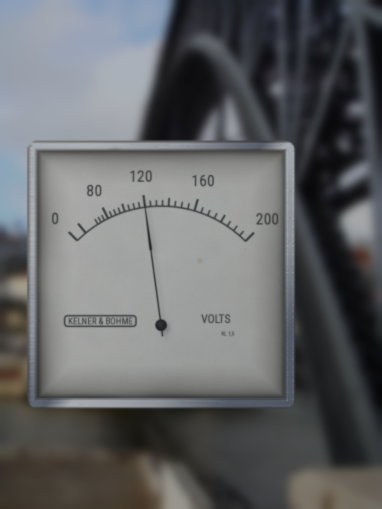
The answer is 120 V
